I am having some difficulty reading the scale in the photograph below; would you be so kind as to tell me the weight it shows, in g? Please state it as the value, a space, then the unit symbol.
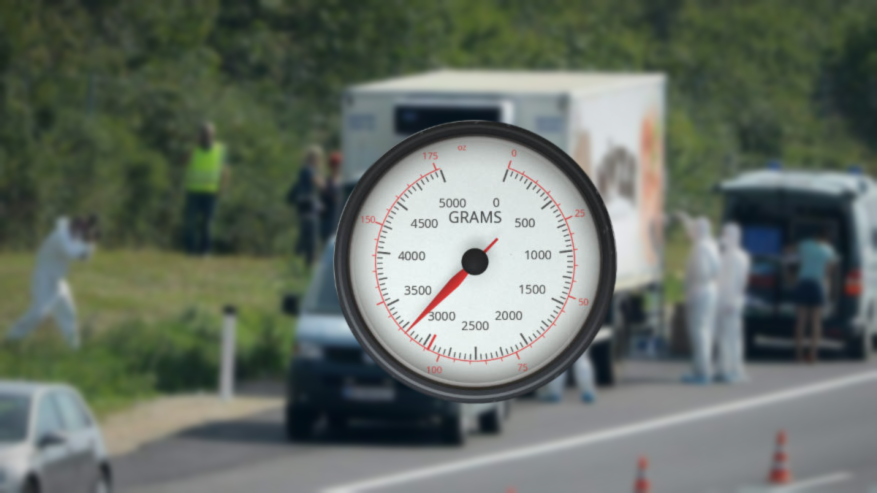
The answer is 3200 g
